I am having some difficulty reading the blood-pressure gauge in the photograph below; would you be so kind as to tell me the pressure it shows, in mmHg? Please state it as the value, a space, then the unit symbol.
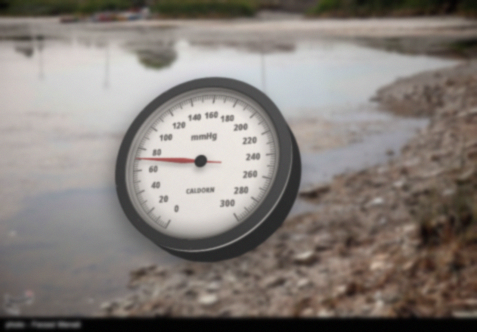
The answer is 70 mmHg
